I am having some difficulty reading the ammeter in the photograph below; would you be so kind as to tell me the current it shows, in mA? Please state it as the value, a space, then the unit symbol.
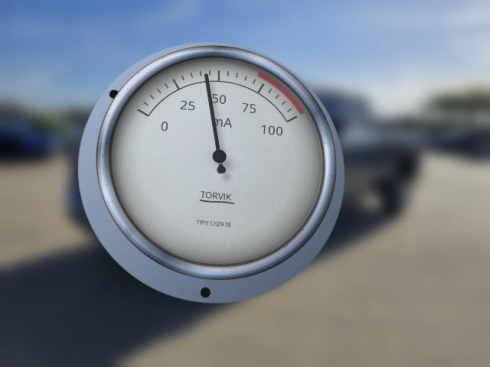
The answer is 42.5 mA
